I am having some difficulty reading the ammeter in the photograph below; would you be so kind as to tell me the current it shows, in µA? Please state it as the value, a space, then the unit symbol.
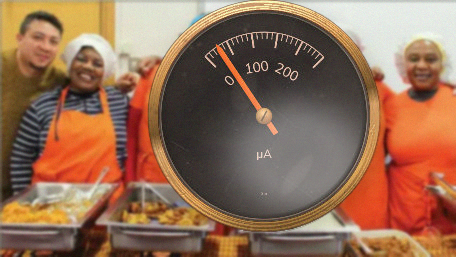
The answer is 30 µA
